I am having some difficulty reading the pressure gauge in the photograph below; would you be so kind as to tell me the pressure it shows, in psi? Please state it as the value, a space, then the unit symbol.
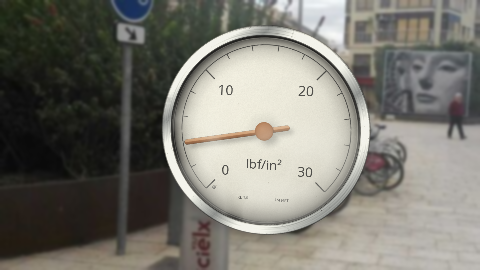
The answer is 4 psi
